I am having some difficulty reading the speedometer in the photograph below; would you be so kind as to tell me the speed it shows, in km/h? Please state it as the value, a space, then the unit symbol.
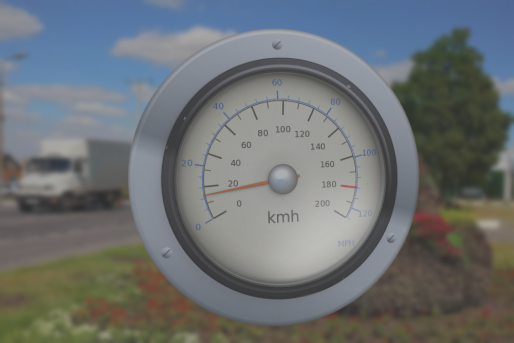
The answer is 15 km/h
